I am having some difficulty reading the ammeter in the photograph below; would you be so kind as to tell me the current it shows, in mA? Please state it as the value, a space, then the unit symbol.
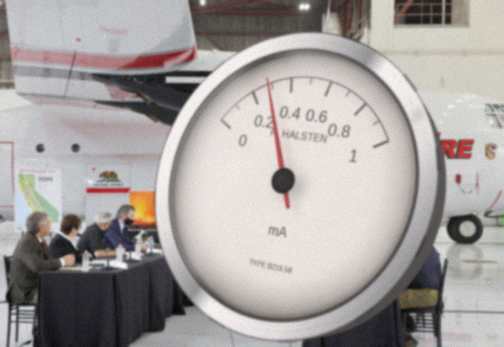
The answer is 0.3 mA
